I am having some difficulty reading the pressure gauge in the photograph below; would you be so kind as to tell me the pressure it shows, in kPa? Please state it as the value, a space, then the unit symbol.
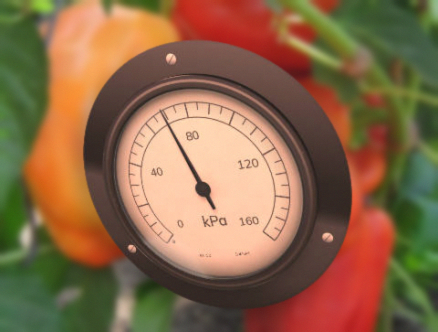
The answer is 70 kPa
